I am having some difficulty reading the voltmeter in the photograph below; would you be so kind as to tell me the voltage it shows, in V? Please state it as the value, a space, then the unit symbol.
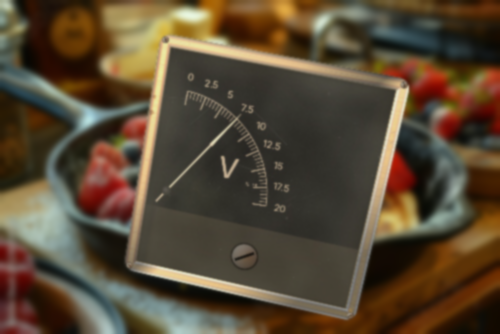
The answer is 7.5 V
